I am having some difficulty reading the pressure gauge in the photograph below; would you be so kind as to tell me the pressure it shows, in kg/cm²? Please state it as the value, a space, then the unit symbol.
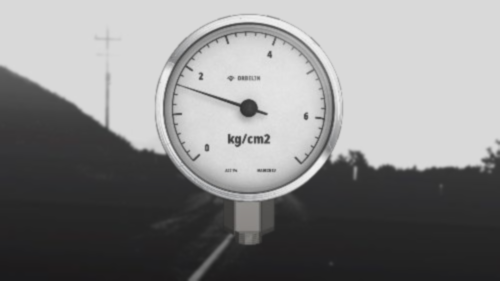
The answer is 1.6 kg/cm²
